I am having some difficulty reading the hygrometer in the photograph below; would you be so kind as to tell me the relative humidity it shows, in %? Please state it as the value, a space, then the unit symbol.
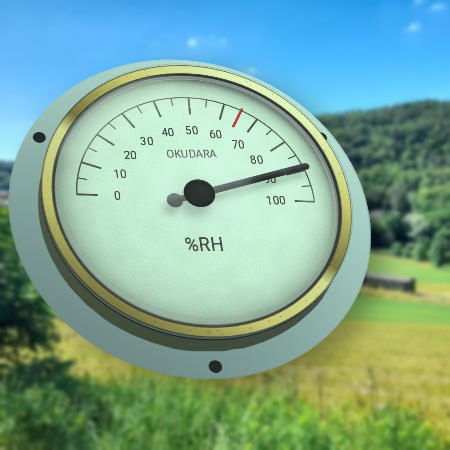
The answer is 90 %
